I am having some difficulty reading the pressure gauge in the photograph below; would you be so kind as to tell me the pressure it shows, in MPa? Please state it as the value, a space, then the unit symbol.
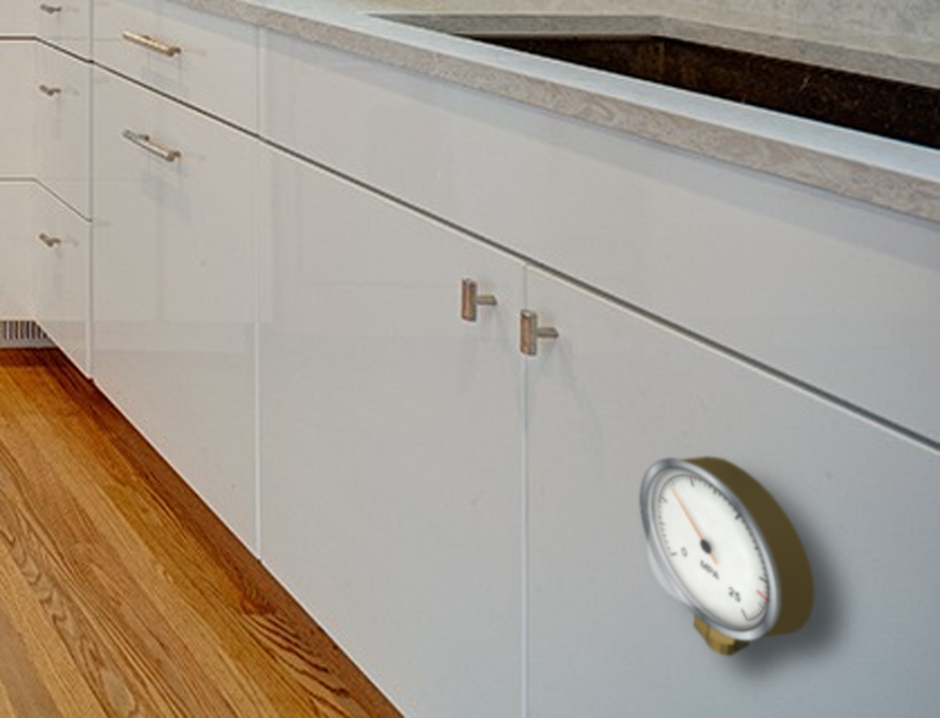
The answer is 7.5 MPa
